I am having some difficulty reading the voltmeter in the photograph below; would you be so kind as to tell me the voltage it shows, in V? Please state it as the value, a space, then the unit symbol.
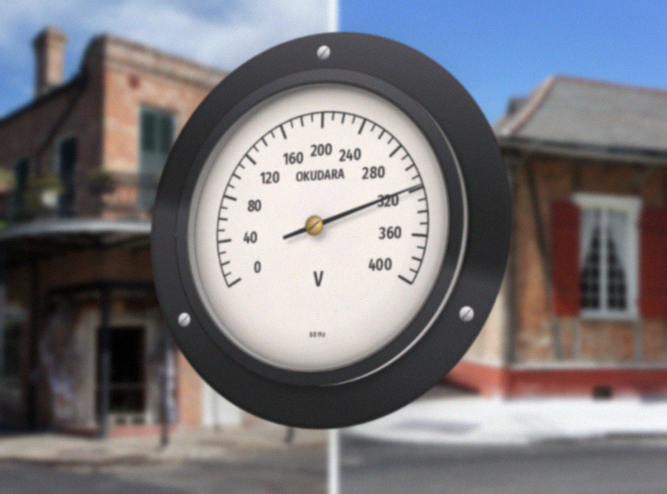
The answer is 320 V
